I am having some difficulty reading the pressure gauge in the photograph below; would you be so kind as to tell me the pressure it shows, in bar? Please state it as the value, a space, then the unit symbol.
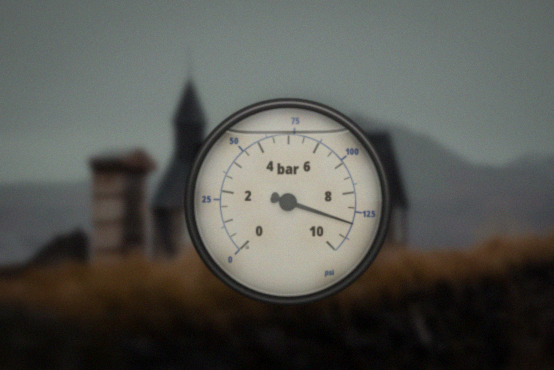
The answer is 9 bar
